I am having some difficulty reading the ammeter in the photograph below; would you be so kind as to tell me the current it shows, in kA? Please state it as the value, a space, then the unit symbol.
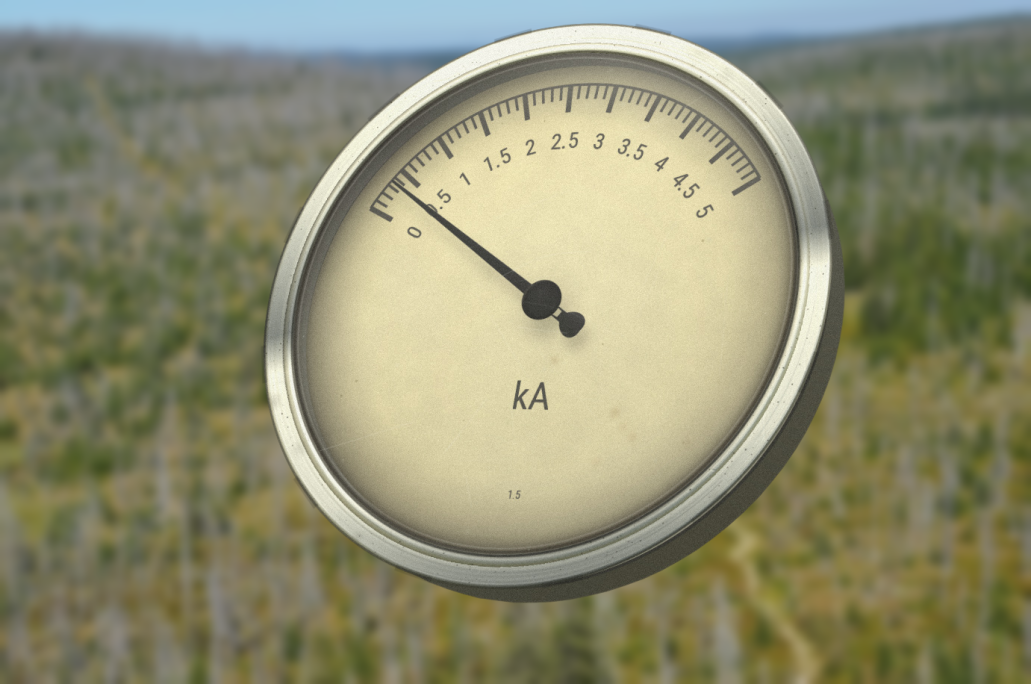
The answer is 0.35 kA
